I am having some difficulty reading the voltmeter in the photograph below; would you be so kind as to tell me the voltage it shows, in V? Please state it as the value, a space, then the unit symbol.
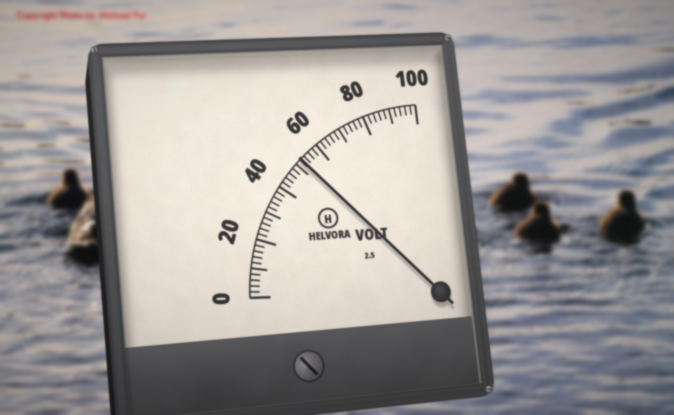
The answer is 52 V
